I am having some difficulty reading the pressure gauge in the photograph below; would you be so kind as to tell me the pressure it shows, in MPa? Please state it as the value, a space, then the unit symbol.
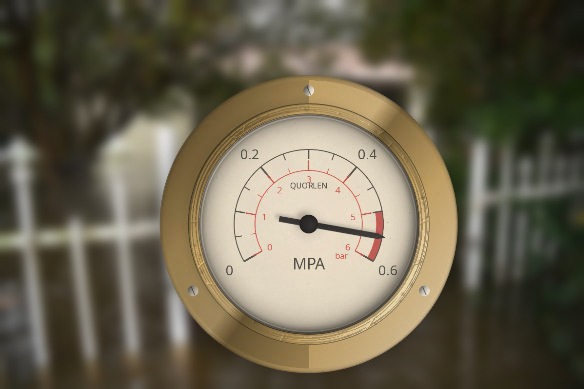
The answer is 0.55 MPa
